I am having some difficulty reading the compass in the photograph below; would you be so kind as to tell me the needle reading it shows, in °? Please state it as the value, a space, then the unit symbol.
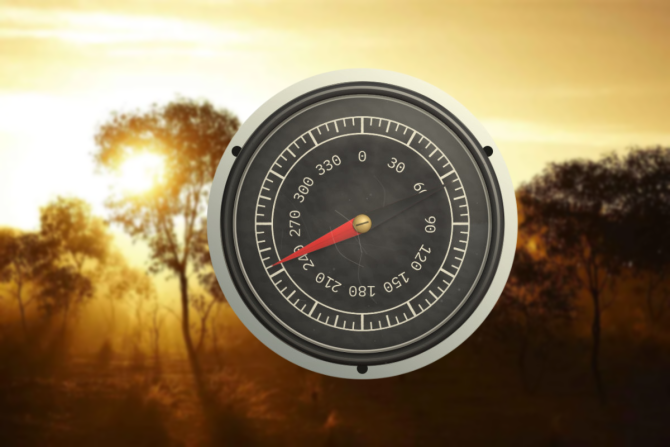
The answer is 245 °
